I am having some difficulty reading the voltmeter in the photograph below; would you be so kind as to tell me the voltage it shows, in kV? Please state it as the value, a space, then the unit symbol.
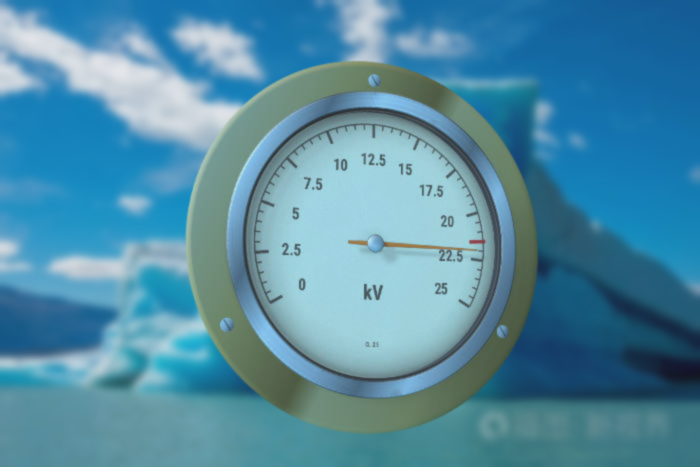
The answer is 22 kV
